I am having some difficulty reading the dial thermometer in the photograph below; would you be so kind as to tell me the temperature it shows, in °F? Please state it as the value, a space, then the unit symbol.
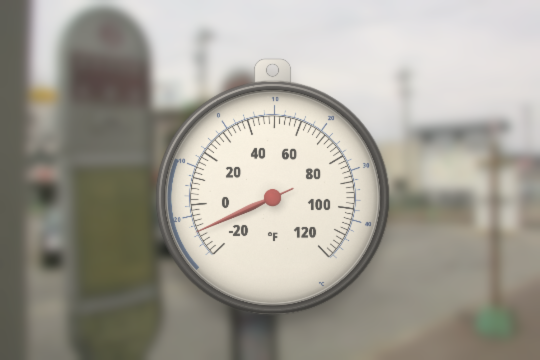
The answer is -10 °F
